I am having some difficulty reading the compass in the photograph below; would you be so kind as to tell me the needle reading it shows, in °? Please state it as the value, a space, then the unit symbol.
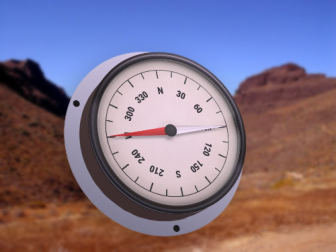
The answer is 270 °
